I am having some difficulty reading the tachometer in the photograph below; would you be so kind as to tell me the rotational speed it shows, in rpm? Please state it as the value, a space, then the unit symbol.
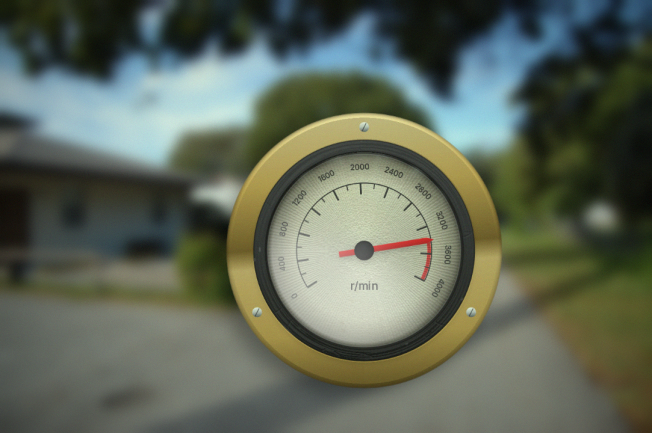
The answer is 3400 rpm
